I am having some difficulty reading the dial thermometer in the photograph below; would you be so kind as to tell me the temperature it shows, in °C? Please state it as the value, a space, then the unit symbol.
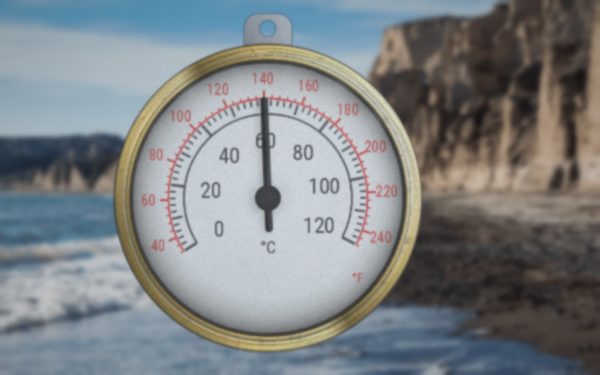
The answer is 60 °C
